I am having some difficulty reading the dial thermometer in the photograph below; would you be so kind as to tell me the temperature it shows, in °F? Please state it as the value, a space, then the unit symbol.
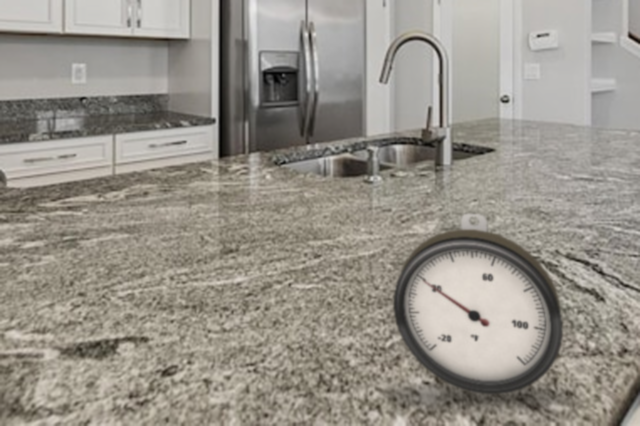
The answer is 20 °F
